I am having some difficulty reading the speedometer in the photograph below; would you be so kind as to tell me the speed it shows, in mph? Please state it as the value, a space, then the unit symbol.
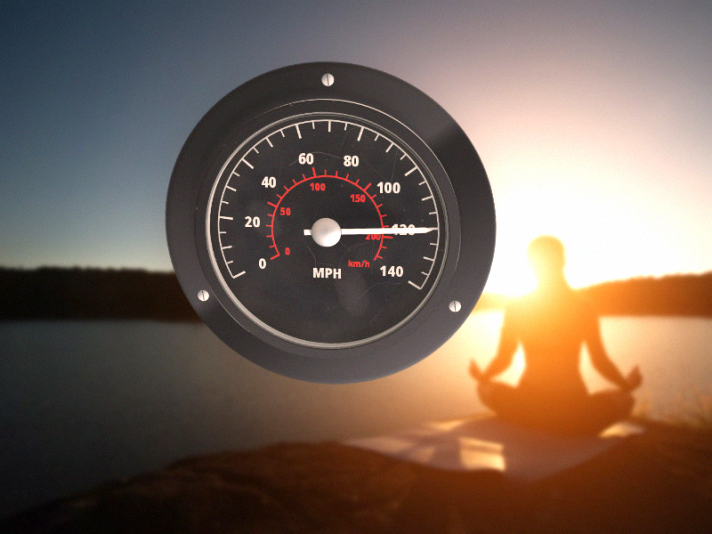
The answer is 120 mph
